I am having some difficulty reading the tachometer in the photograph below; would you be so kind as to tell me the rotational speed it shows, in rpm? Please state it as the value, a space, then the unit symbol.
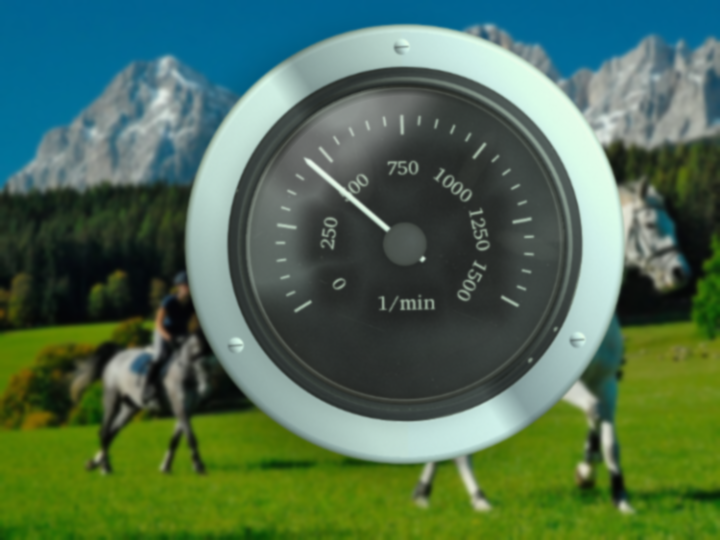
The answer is 450 rpm
